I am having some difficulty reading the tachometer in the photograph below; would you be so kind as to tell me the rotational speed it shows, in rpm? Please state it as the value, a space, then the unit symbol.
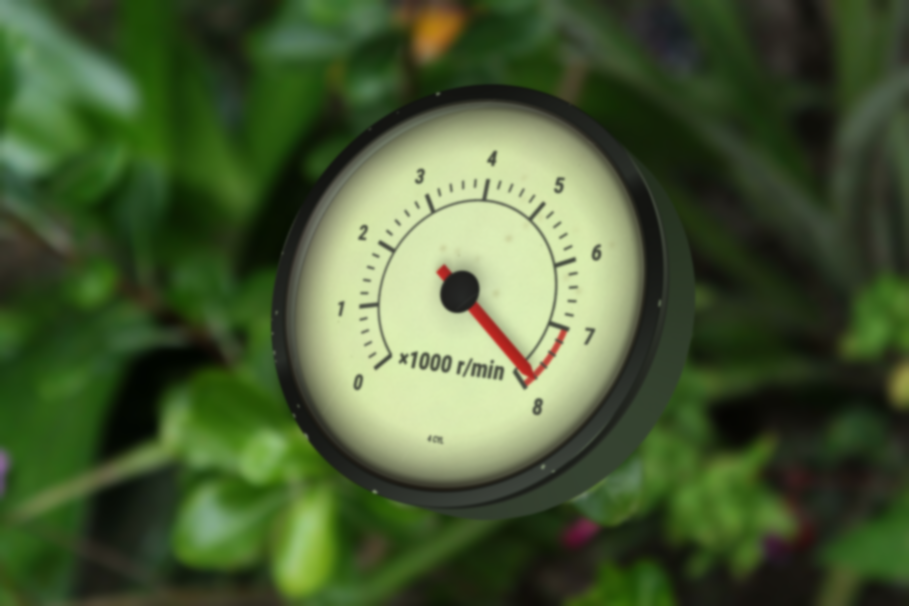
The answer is 7800 rpm
